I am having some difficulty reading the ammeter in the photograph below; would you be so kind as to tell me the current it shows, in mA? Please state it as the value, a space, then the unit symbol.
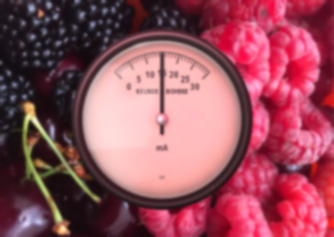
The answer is 15 mA
